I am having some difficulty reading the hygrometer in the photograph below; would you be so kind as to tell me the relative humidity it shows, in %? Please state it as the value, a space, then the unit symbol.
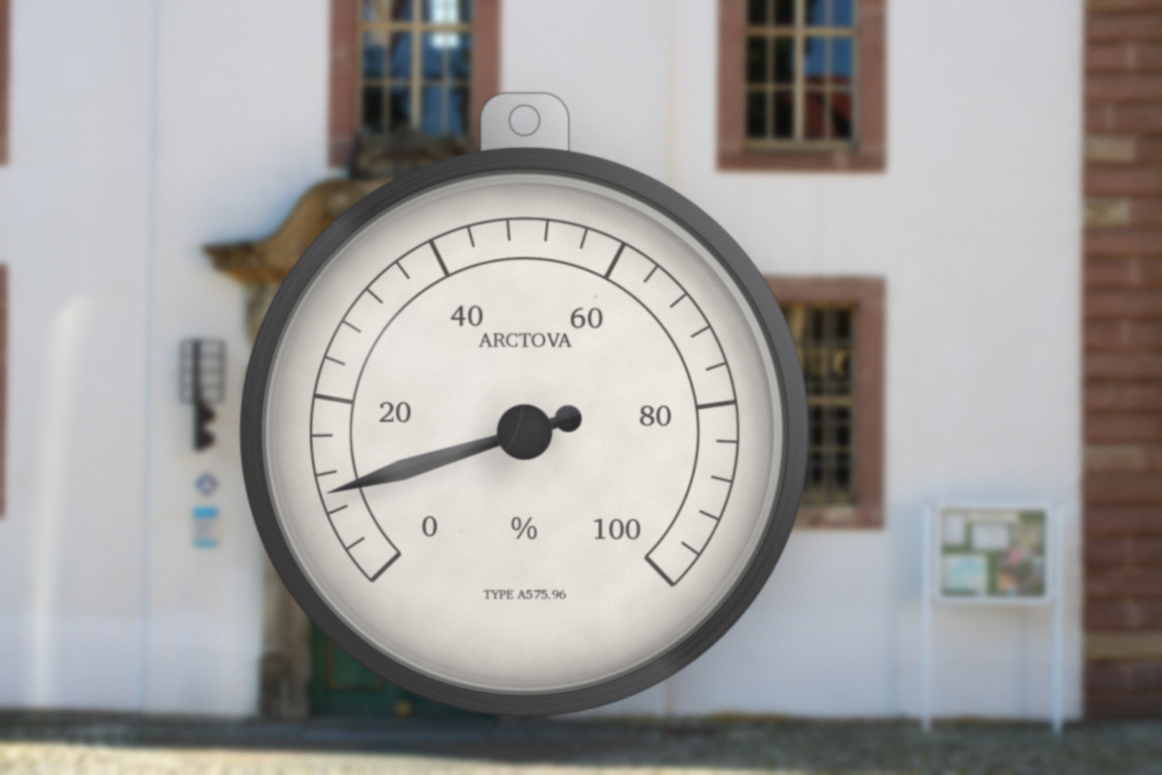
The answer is 10 %
